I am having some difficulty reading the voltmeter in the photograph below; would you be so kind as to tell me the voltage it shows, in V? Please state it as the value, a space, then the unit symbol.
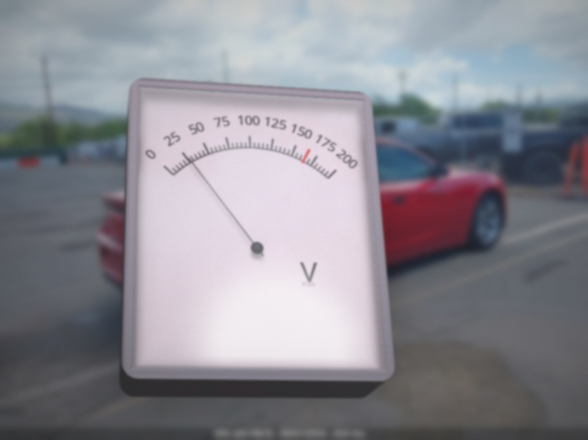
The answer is 25 V
